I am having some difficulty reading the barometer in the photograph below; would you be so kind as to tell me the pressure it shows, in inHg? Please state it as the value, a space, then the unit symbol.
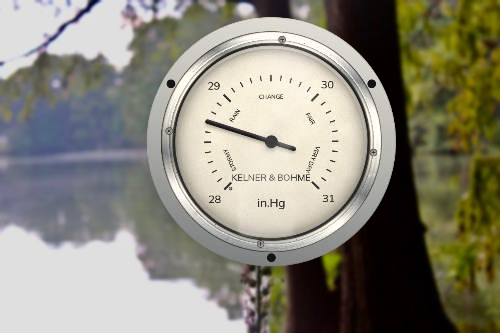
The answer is 28.7 inHg
